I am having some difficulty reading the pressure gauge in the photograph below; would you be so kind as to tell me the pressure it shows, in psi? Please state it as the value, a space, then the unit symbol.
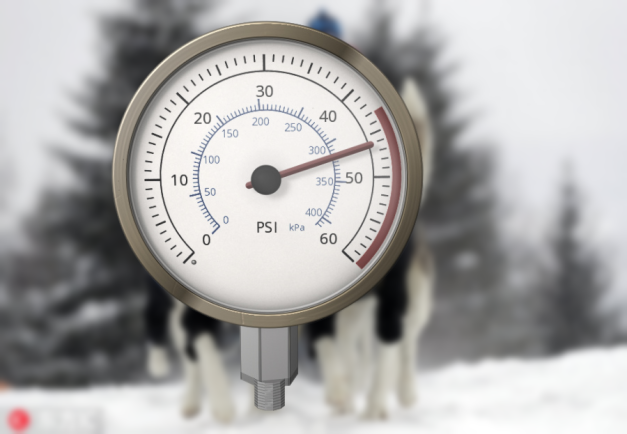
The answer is 46 psi
